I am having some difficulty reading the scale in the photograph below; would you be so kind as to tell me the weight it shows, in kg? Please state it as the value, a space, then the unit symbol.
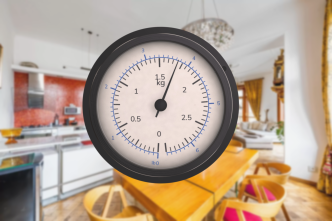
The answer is 1.7 kg
